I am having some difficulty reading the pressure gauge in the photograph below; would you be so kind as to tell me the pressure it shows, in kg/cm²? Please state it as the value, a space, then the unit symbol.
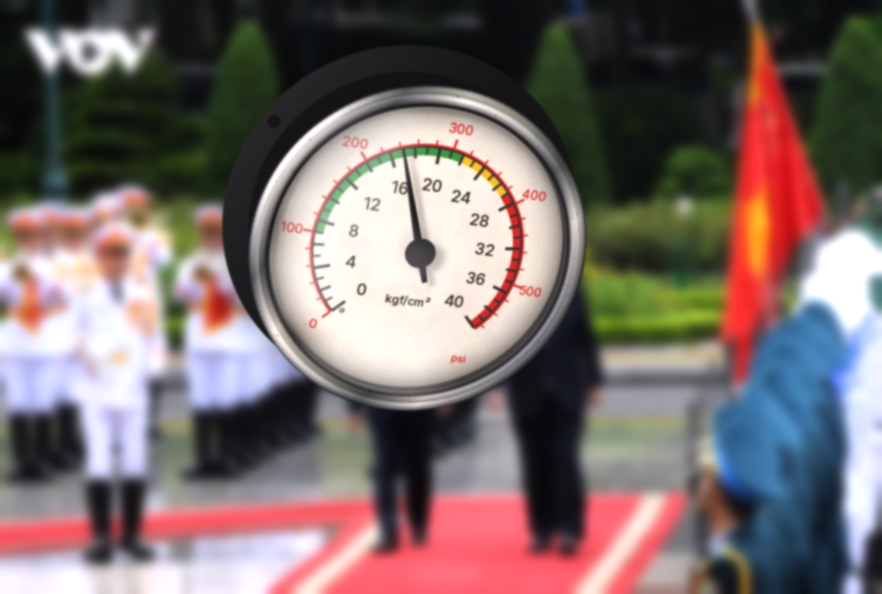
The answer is 17 kg/cm²
